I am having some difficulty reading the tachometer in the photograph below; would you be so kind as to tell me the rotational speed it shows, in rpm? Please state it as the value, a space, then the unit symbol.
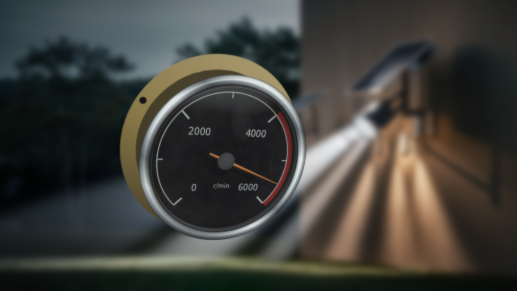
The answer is 5500 rpm
